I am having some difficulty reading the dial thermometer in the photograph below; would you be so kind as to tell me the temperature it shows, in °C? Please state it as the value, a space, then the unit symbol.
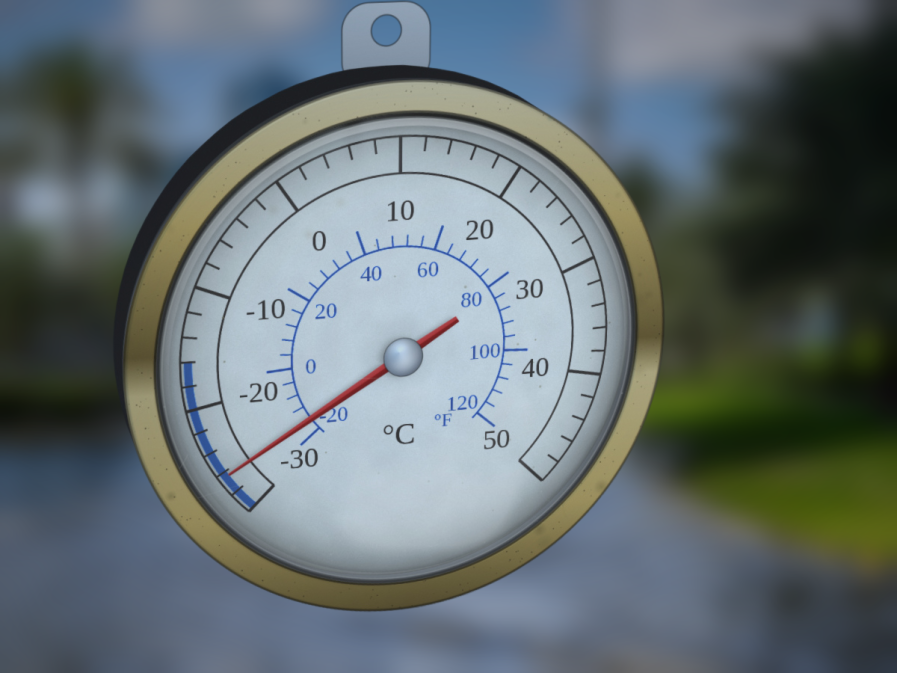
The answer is -26 °C
